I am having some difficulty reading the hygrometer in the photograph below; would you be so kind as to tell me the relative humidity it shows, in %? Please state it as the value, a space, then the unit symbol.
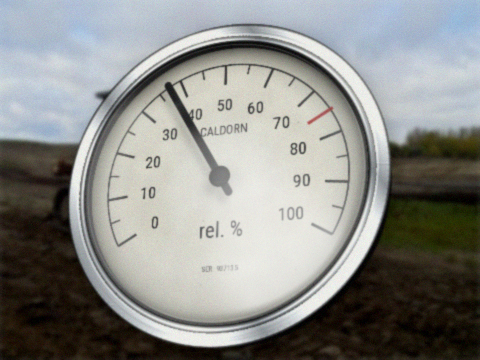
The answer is 37.5 %
